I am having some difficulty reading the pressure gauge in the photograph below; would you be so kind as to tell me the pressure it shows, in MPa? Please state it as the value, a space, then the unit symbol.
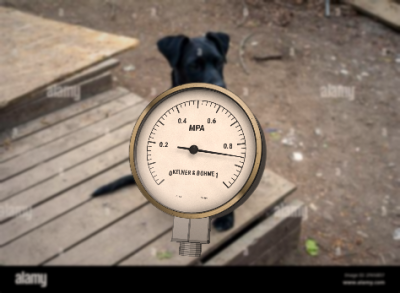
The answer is 0.86 MPa
